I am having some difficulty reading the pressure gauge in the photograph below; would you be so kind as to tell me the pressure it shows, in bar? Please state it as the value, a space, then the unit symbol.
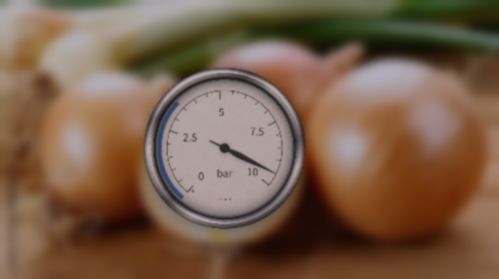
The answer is 9.5 bar
